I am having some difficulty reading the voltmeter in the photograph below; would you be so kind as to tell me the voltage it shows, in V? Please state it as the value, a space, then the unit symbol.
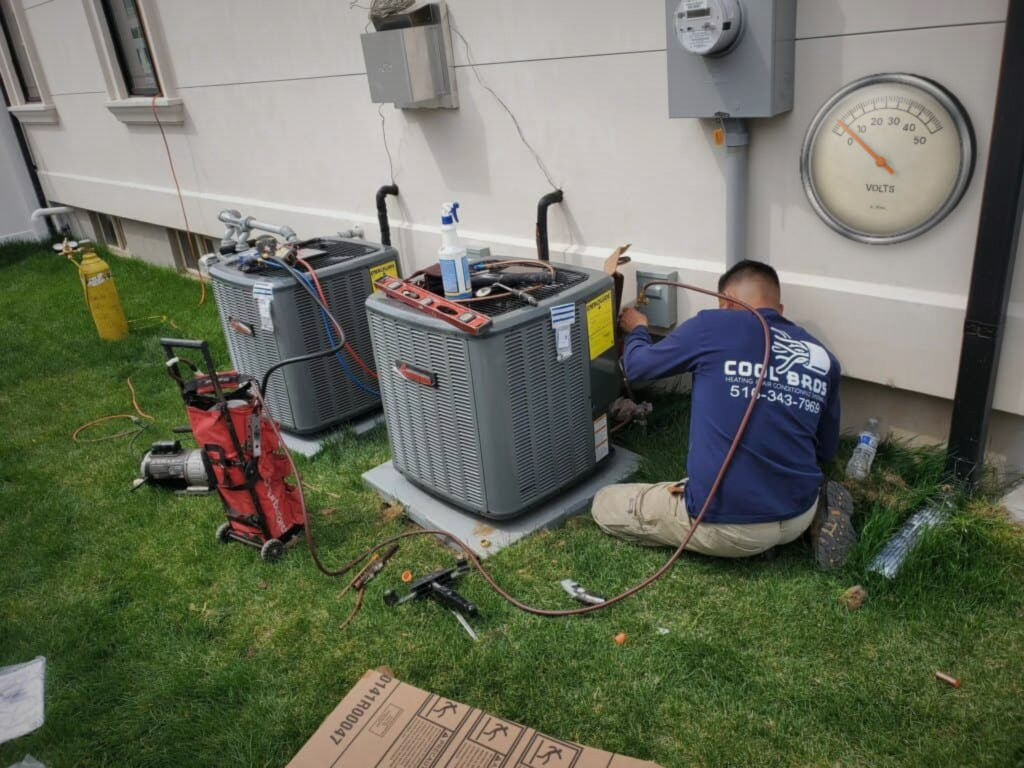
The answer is 5 V
